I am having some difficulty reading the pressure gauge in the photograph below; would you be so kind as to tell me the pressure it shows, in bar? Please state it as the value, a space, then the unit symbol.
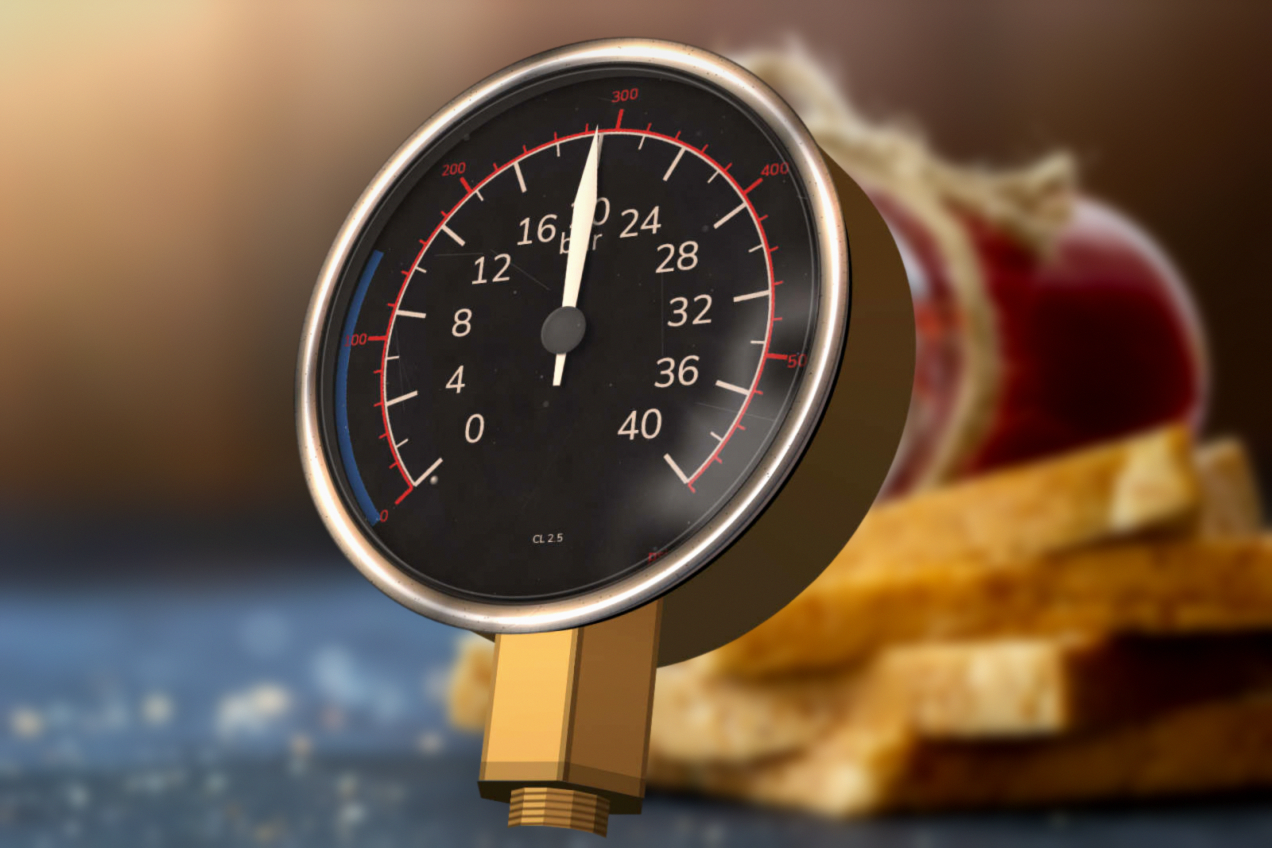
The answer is 20 bar
